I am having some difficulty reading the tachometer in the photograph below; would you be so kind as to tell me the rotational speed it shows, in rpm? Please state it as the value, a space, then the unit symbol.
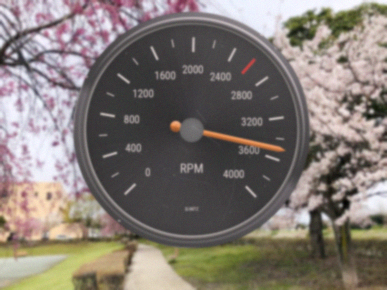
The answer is 3500 rpm
